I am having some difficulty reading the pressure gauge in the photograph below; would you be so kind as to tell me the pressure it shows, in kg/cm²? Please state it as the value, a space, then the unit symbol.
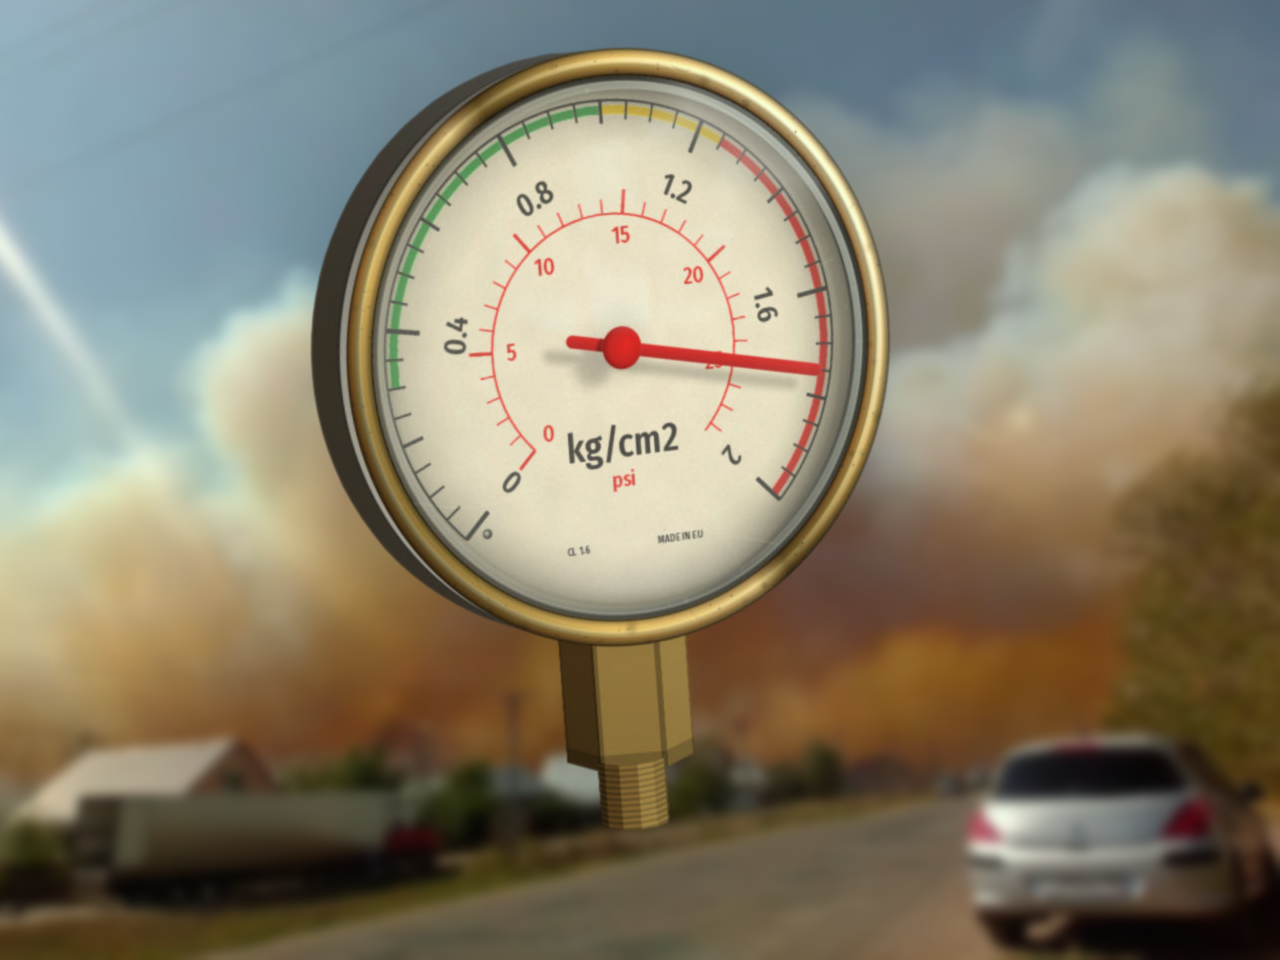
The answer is 1.75 kg/cm²
